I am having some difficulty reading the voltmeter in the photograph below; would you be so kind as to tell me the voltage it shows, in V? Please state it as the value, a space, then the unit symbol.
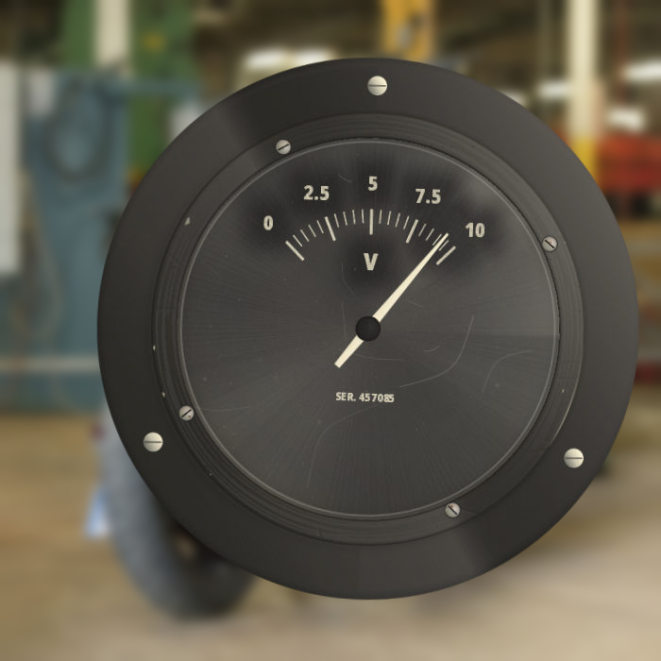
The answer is 9.25 V
